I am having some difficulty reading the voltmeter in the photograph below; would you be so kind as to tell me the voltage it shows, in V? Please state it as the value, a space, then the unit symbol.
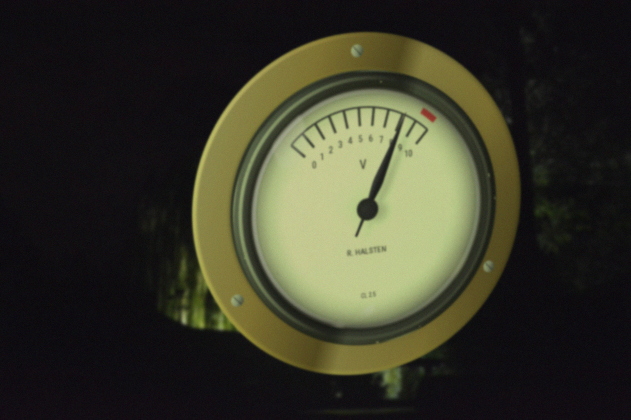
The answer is 8 V
